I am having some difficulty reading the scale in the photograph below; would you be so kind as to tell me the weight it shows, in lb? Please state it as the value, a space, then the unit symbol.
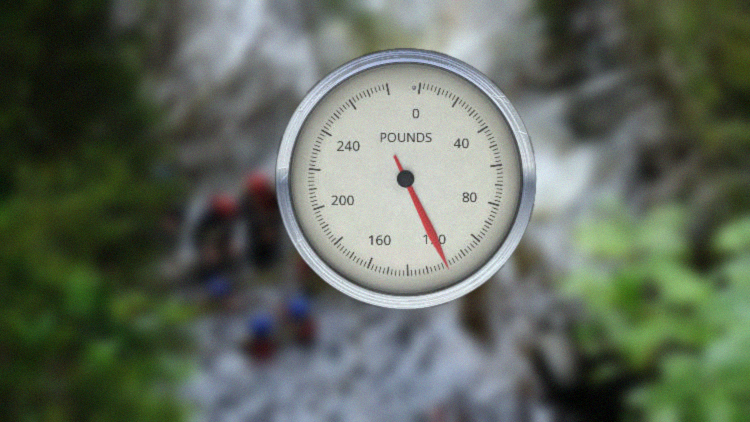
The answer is 120 lb
